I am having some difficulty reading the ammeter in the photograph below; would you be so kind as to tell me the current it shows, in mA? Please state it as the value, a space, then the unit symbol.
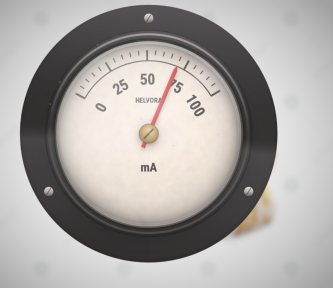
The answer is 70 mA
